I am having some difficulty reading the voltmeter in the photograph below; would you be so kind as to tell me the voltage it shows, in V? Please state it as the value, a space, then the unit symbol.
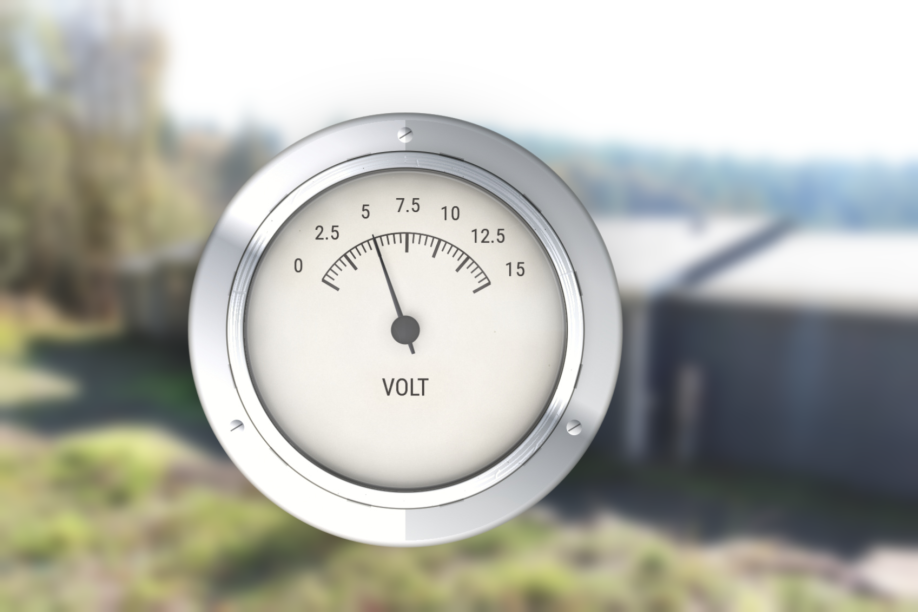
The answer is 5 V
